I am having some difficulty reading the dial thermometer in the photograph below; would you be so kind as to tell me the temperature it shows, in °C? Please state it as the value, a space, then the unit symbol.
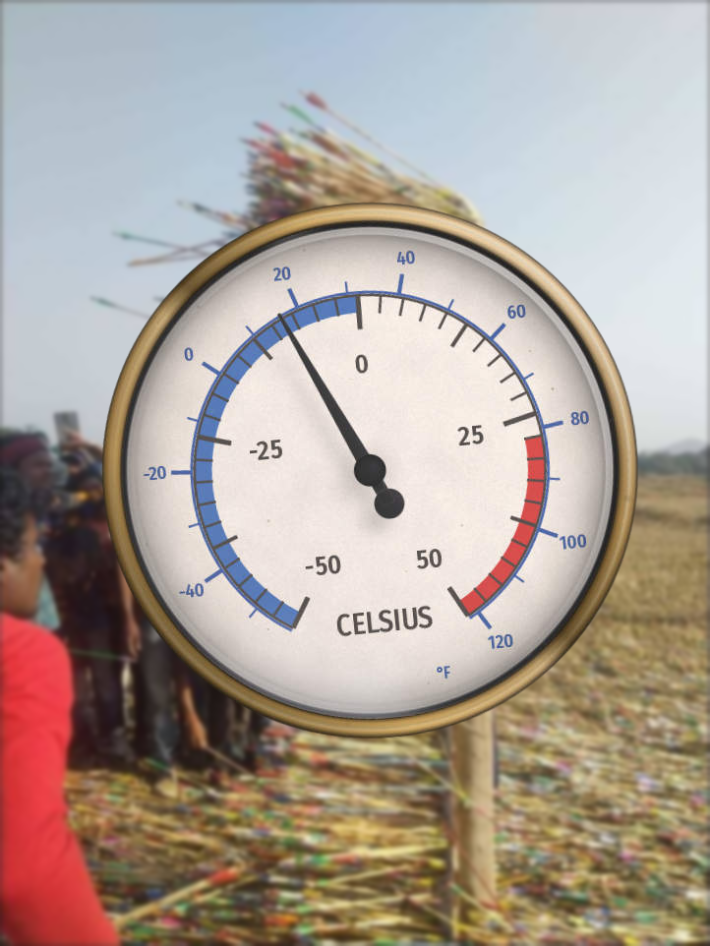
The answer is -8.75 °C
